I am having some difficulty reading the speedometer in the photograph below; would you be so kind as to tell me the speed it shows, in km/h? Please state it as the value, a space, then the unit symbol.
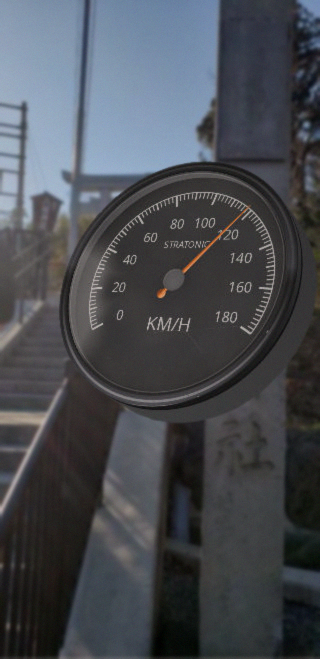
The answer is 120 km/h
